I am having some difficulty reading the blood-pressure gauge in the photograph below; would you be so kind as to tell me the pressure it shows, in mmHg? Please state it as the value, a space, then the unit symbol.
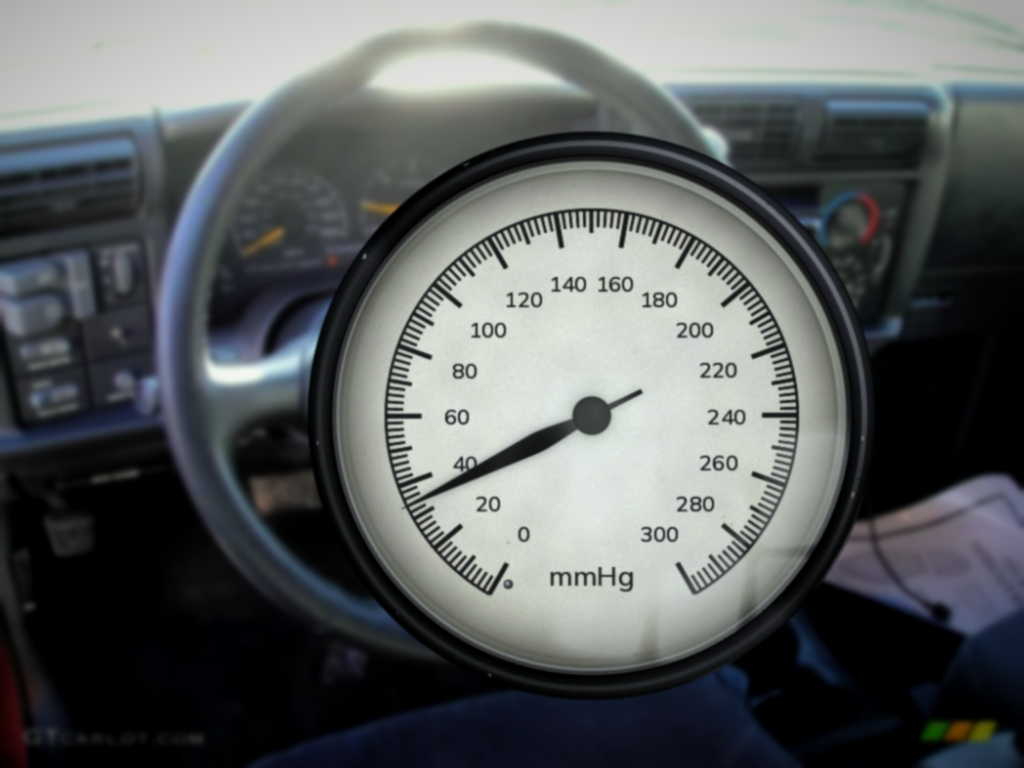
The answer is 34 mmHg
